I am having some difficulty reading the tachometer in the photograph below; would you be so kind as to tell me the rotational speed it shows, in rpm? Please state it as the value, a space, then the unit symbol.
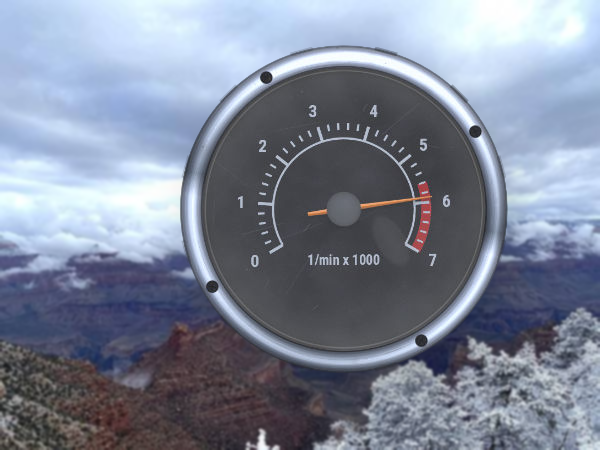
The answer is 5900 rpm
